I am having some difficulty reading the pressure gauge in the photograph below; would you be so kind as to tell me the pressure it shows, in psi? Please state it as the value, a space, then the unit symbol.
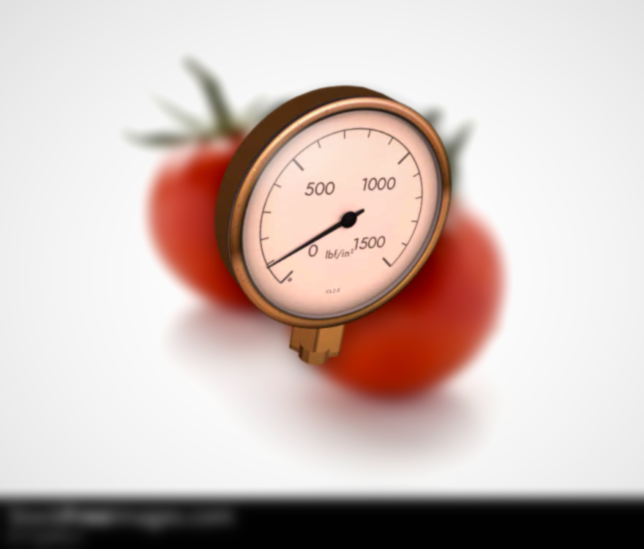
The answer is 100 psi
